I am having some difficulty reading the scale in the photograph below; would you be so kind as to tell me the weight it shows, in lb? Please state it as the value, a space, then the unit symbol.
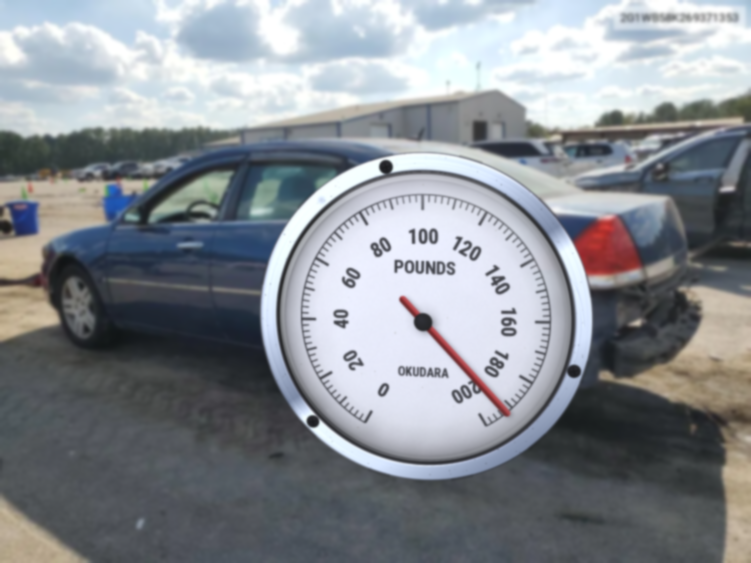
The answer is 192 lb
